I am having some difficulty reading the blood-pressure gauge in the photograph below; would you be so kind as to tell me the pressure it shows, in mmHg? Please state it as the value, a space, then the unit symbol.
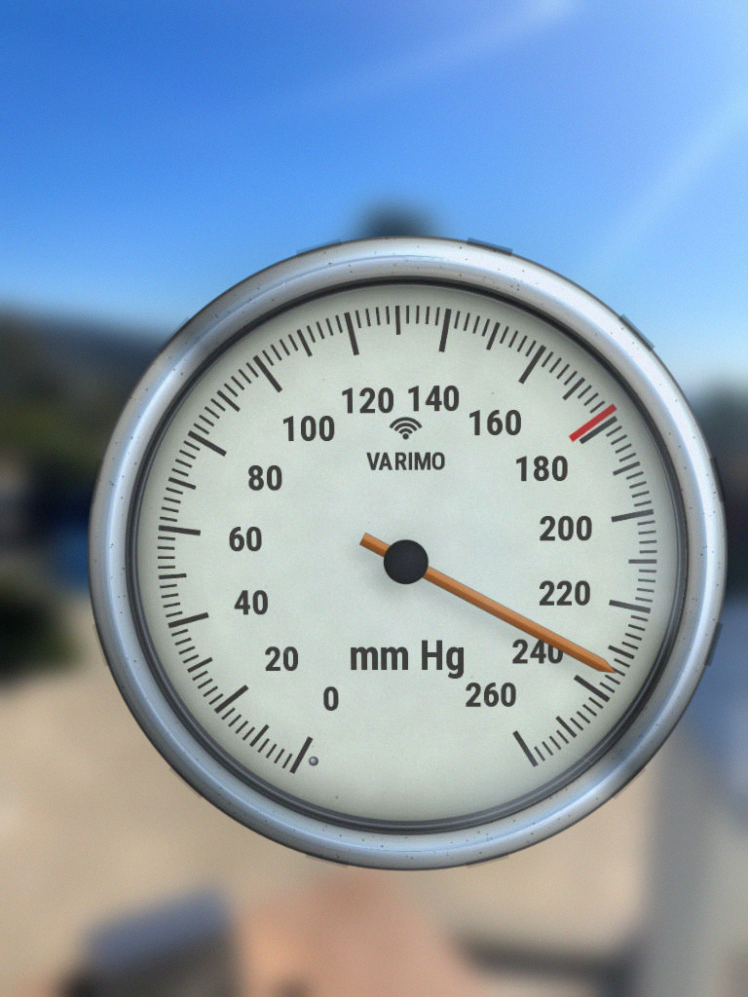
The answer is 234 mmHg
